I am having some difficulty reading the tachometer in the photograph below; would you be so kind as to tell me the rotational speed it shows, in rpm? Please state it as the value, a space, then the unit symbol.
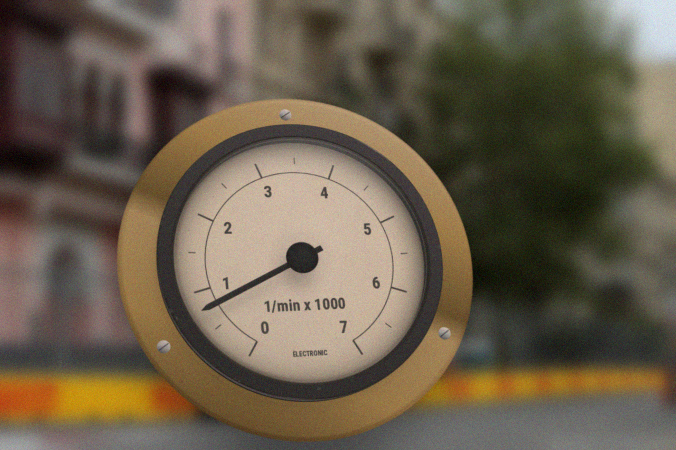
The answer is 750 rpm
